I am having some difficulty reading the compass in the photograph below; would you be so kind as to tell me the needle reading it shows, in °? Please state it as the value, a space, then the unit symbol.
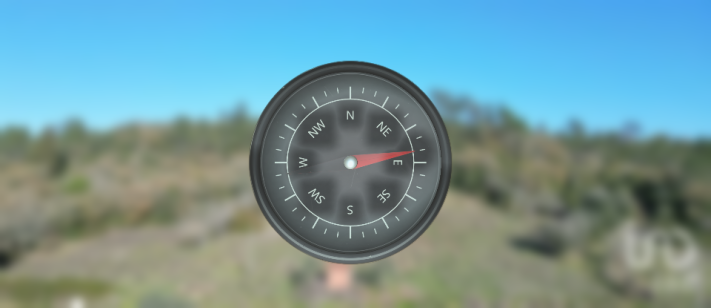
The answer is 80 °
